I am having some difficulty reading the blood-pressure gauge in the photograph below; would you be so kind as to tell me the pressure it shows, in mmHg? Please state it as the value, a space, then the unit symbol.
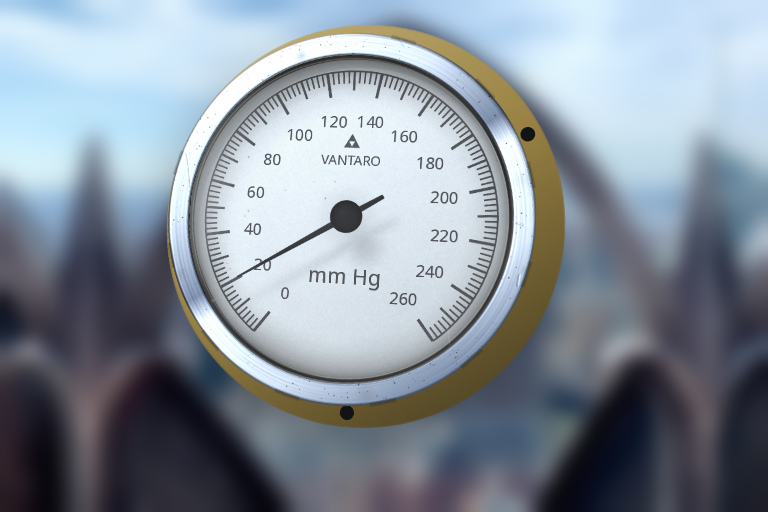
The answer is 20 mmHg
